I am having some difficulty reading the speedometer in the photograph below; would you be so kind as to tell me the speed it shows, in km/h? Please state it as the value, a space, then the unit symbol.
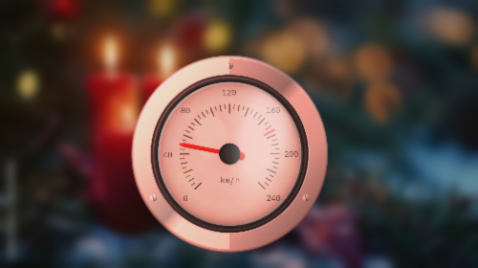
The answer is 50 km/h
